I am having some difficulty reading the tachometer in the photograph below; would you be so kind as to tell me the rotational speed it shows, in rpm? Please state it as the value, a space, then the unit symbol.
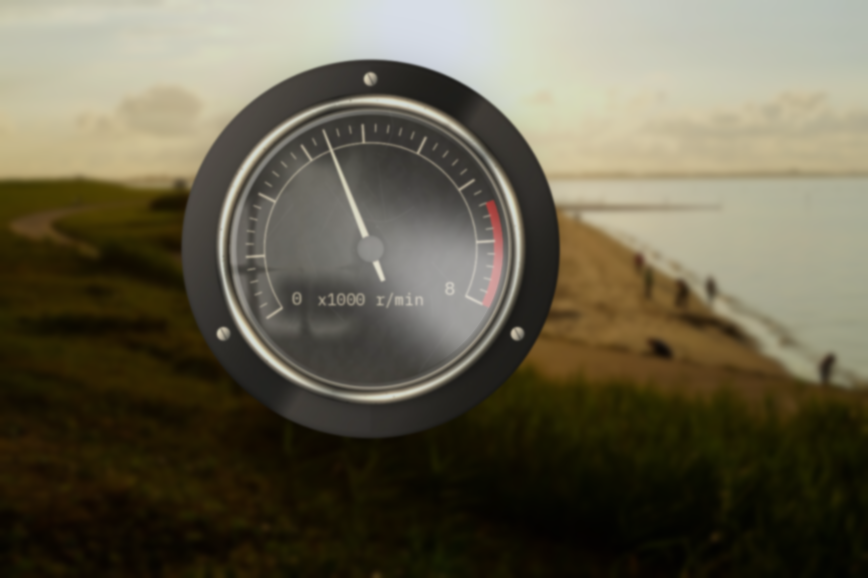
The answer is 3400 rpm
